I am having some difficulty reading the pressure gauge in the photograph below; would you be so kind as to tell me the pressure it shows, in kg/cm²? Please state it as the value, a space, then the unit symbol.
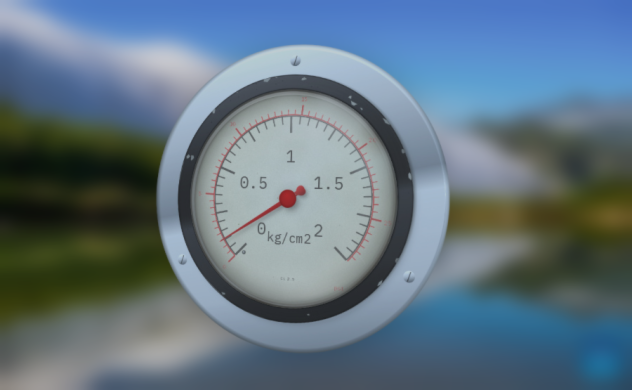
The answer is 0.1 kg/cm²
